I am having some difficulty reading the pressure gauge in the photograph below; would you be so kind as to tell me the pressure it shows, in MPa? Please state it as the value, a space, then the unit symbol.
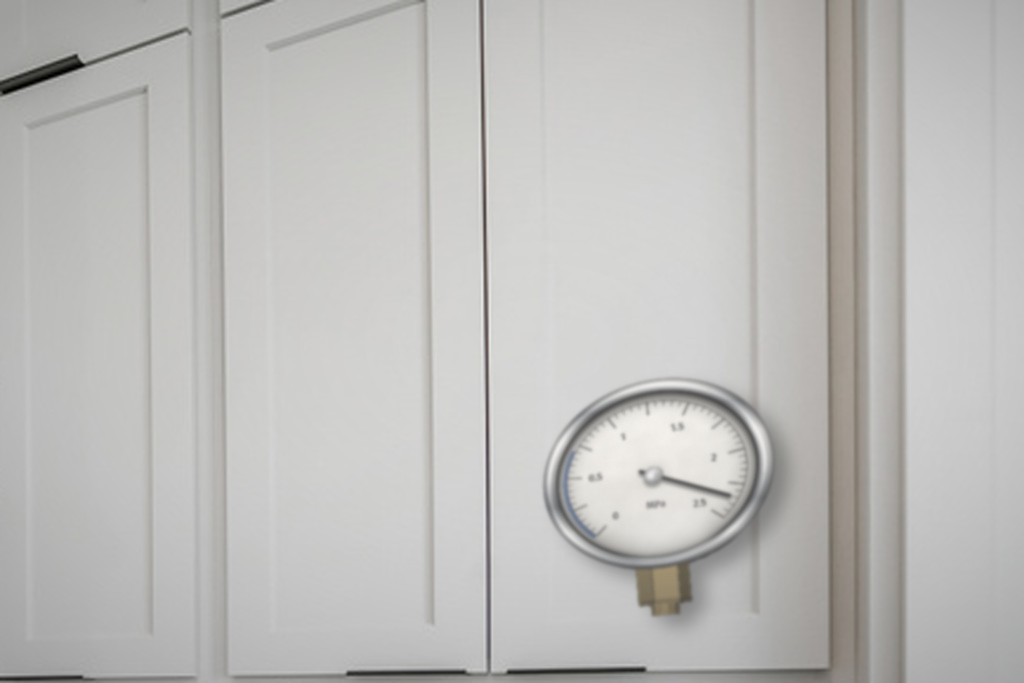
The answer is 2.35 MPa
